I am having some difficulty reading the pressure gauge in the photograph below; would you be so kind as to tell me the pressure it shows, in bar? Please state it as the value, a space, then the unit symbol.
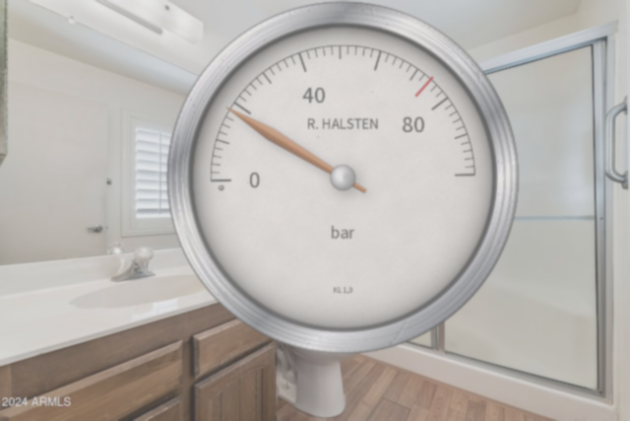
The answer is 18 bar
